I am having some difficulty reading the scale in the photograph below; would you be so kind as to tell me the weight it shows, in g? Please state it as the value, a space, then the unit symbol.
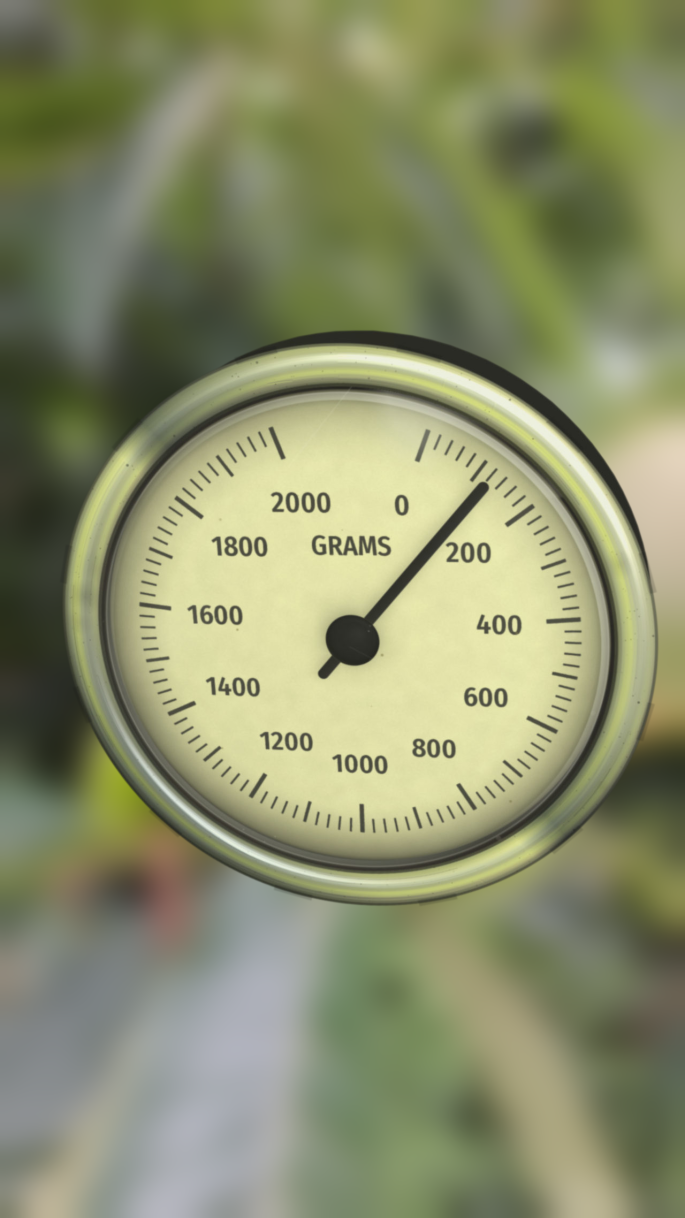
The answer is 120 g
